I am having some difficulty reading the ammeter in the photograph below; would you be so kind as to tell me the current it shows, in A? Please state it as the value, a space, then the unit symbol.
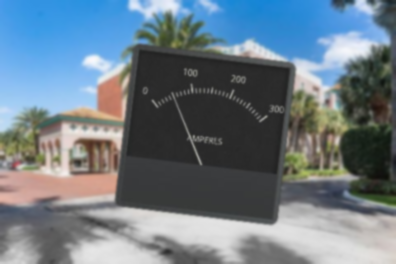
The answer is 50 A
